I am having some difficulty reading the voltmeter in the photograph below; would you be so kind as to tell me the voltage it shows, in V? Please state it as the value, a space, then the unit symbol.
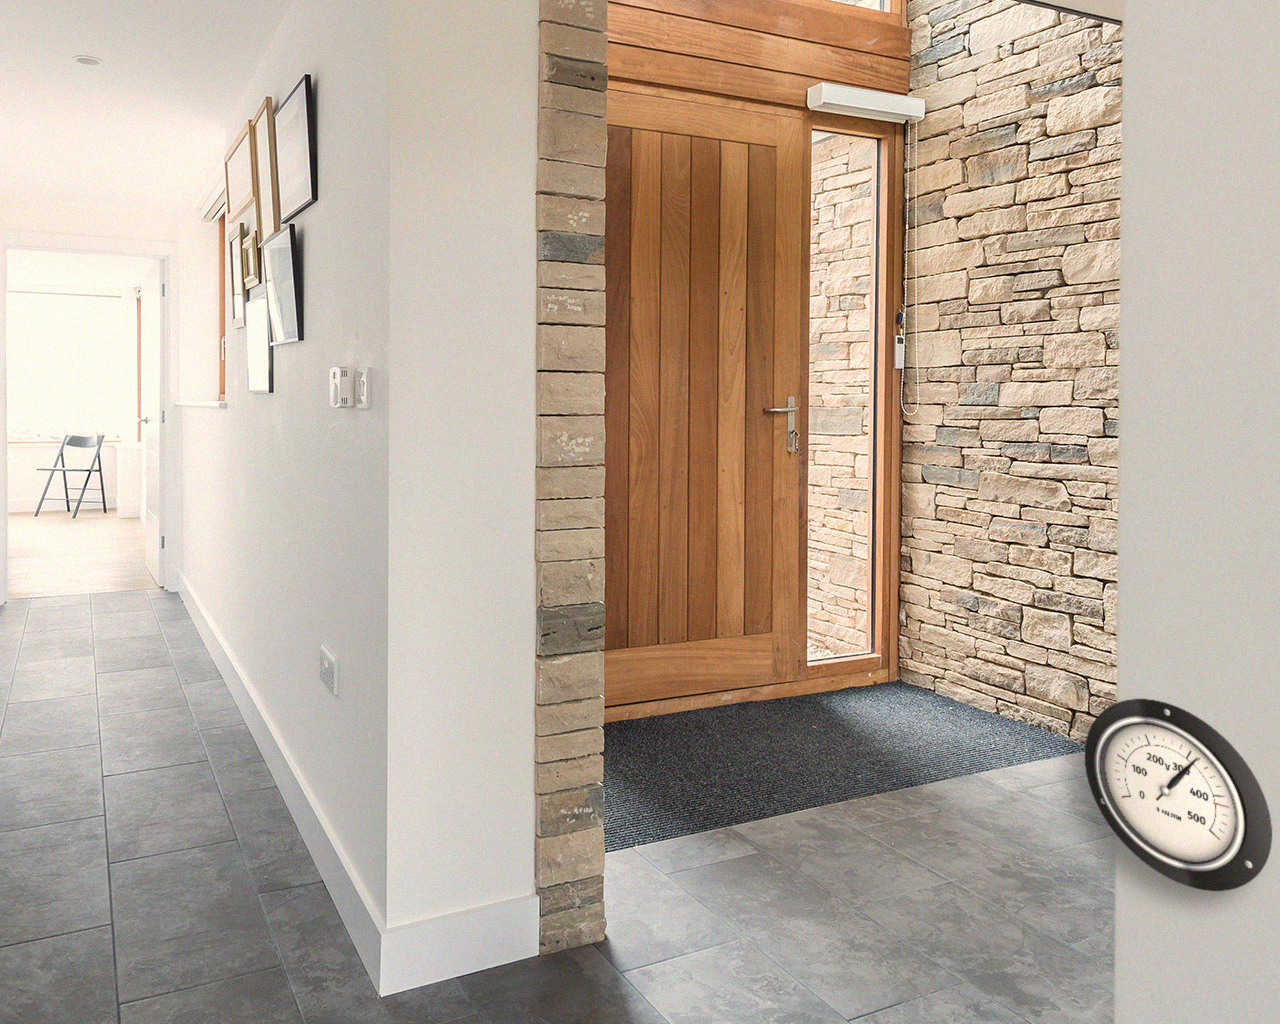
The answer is 320 V
